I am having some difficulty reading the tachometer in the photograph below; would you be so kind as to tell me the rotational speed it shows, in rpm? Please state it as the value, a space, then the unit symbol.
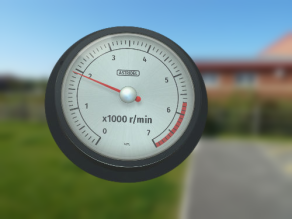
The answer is 1900 rpm
